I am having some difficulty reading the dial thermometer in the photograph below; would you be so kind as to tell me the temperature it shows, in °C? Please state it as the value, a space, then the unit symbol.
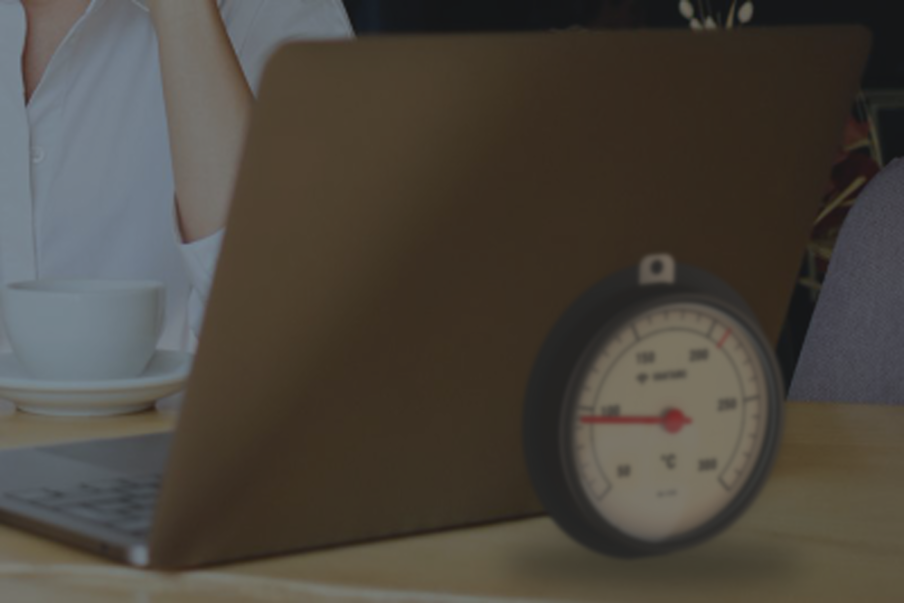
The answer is 95 °C
